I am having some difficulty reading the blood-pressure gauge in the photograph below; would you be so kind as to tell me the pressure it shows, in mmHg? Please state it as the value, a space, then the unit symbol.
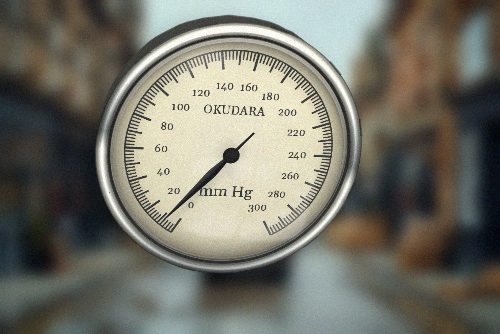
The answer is 10 mmHg
